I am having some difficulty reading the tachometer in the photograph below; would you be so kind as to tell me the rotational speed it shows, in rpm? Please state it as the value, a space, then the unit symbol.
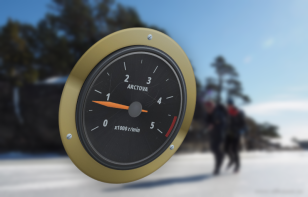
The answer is 750 rpm
